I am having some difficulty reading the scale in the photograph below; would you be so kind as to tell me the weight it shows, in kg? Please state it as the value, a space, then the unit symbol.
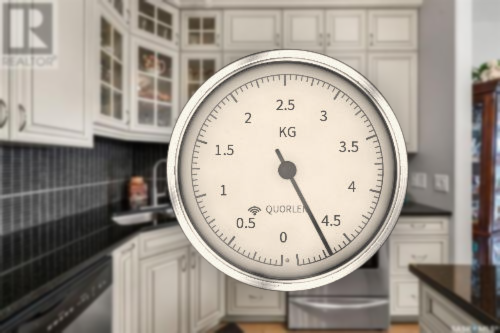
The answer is 4.7 kg
